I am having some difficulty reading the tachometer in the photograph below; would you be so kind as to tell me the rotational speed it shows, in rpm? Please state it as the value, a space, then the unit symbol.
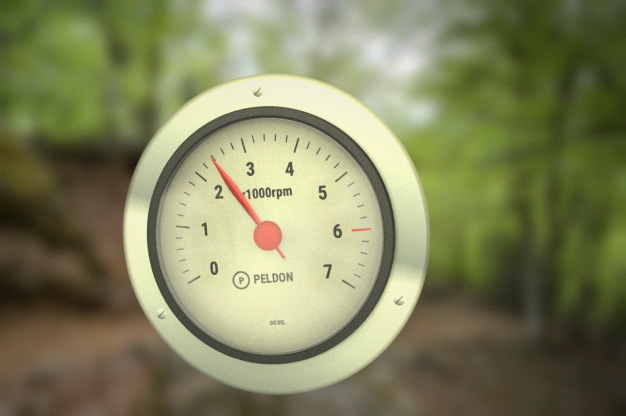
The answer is 2400 rpm
